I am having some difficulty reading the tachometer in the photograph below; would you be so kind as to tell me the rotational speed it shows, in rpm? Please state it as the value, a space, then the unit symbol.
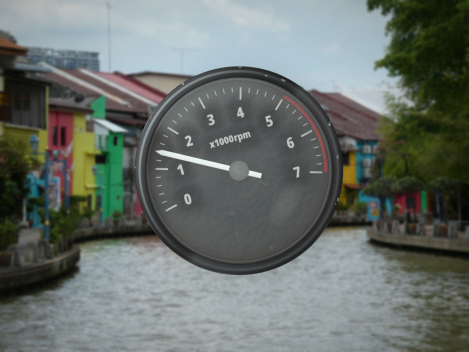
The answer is 1400 rpm
